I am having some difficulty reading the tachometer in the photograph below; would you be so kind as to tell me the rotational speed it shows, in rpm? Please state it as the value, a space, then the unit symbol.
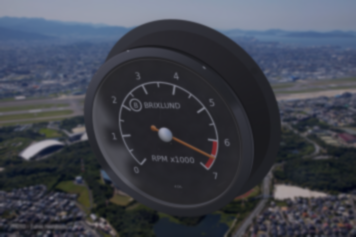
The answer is 6500 rpm
